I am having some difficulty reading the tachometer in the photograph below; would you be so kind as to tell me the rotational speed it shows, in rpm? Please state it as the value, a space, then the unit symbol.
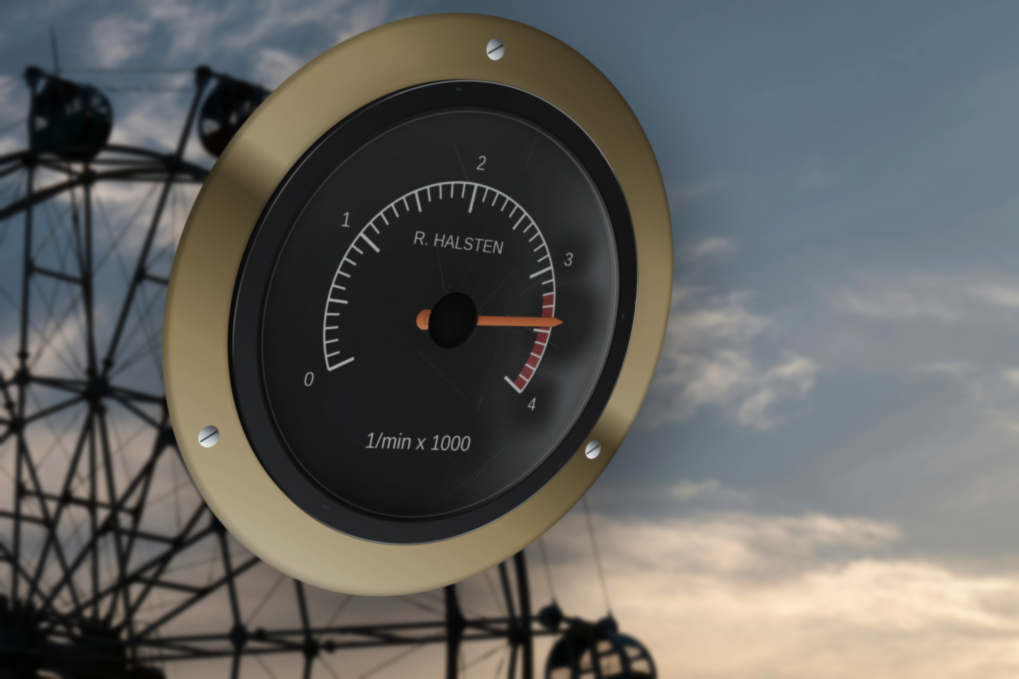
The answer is 3400 rpm
